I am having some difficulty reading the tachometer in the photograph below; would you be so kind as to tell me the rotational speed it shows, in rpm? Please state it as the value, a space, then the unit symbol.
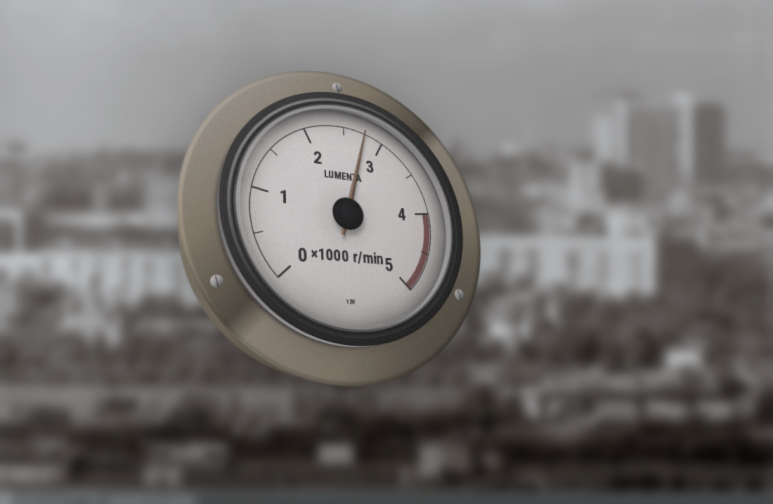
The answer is 2750 rpm
